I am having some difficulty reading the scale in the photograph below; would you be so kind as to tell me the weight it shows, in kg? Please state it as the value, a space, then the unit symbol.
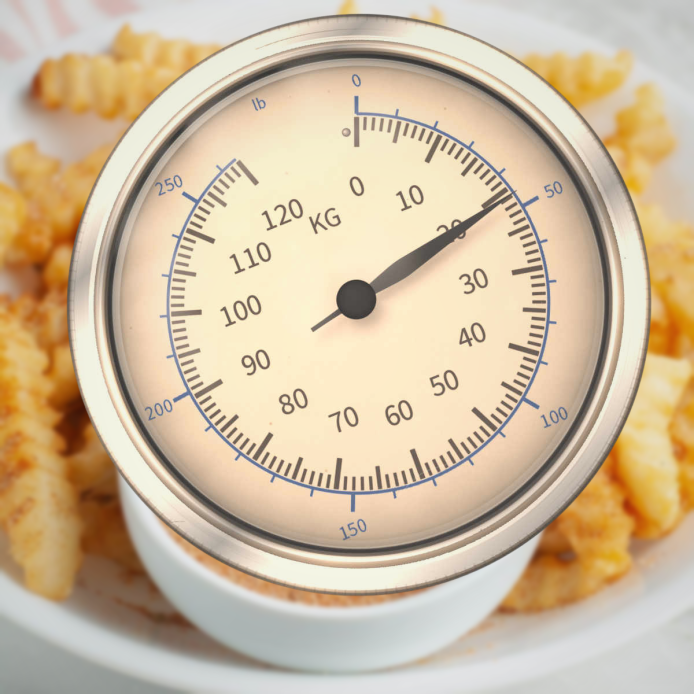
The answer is 21 kg
